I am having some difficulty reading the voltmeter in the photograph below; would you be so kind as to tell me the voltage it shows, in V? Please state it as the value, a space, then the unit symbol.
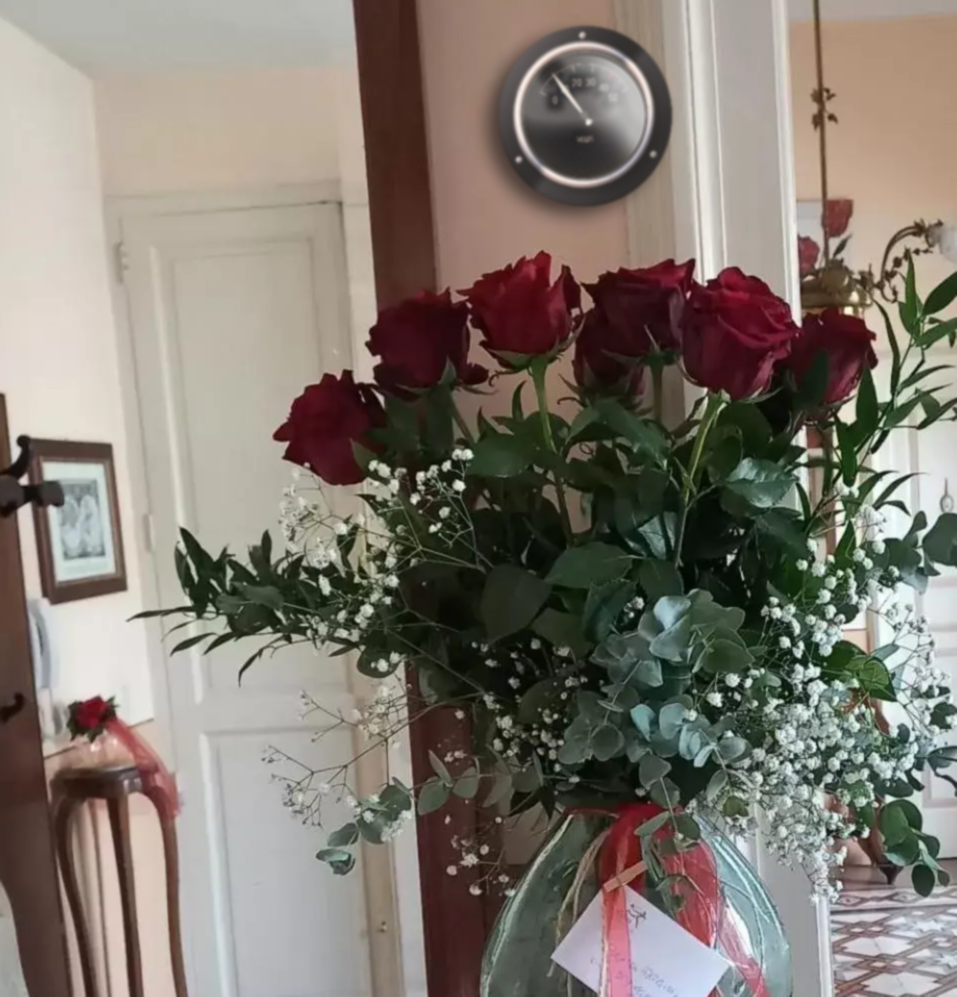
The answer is 10 V
